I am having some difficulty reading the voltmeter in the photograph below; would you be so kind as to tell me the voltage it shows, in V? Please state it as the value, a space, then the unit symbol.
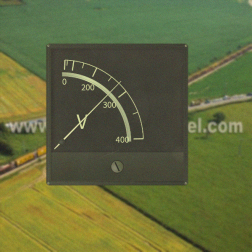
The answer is 275 V
